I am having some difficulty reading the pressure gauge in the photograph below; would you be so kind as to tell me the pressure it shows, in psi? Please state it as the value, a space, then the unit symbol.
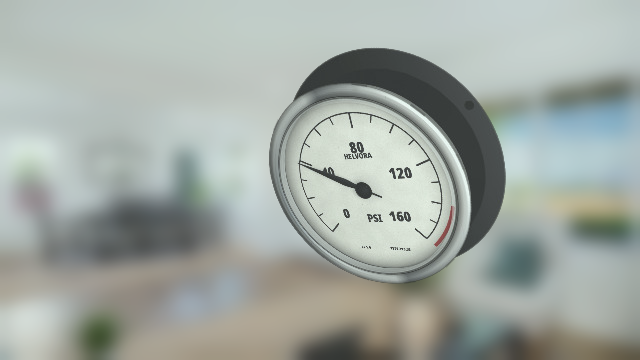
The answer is 40 psi
